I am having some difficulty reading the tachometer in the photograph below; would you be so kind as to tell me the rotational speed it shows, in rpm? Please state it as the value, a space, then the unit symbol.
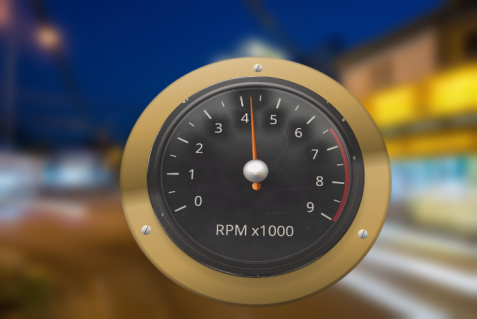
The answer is 4250 rpm
